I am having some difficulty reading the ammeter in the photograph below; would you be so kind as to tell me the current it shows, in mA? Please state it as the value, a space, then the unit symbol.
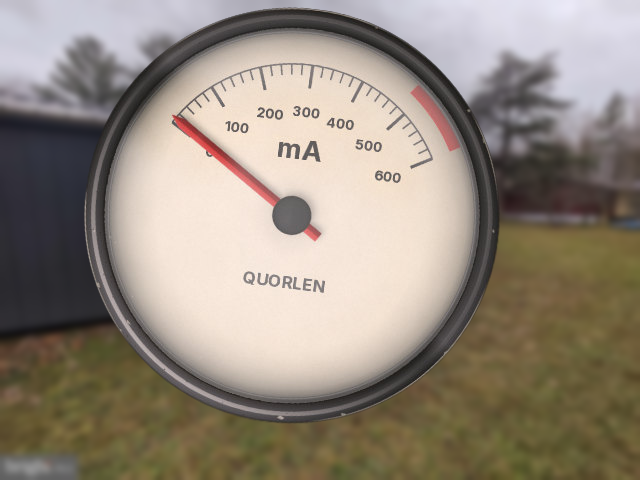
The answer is 10 mA
